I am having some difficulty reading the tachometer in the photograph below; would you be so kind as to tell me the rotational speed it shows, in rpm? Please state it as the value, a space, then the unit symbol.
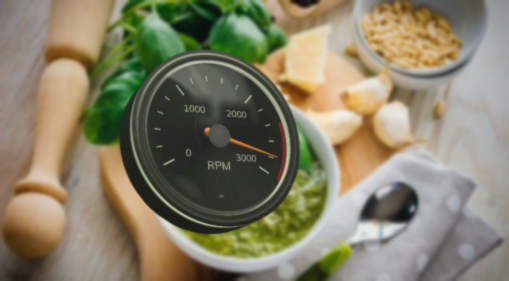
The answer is 2800 rpm
